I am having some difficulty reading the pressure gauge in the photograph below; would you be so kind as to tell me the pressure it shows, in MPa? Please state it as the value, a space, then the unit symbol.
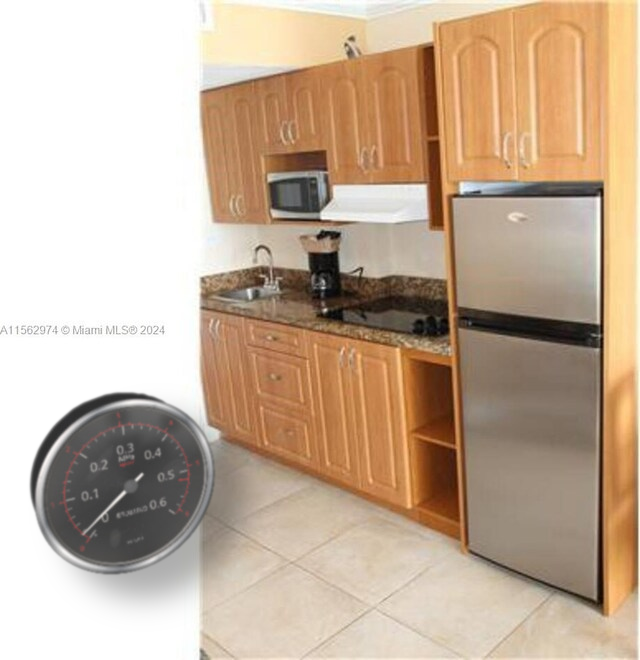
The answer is 0.02 MPa
